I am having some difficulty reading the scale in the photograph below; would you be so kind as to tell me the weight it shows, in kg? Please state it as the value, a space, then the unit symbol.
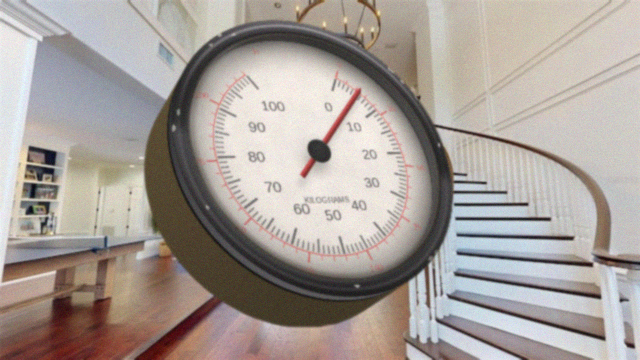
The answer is 5 kg
